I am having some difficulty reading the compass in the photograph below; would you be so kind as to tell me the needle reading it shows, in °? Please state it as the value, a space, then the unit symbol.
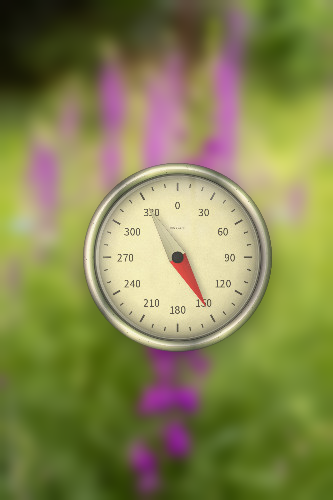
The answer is 150 °
